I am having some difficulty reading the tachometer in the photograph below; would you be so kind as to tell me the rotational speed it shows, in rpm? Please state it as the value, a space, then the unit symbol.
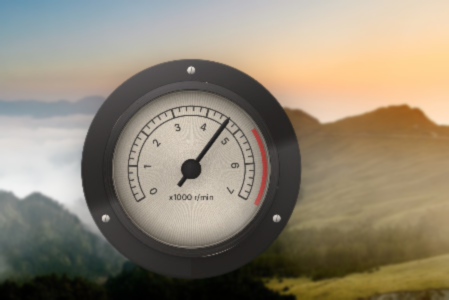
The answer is 4600 rpm
